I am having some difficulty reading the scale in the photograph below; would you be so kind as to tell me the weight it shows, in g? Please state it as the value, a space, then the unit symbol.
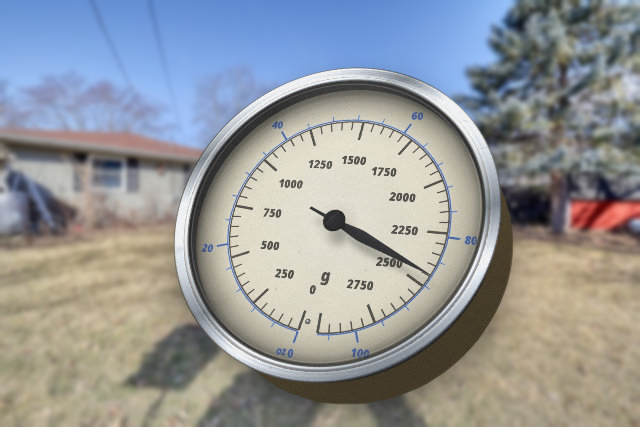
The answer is 2450 g
